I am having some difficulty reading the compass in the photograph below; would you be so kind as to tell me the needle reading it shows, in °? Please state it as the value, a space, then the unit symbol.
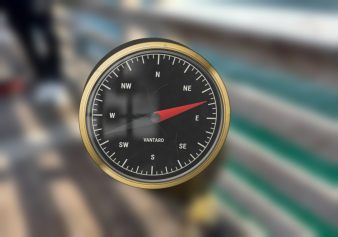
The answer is 70 °
